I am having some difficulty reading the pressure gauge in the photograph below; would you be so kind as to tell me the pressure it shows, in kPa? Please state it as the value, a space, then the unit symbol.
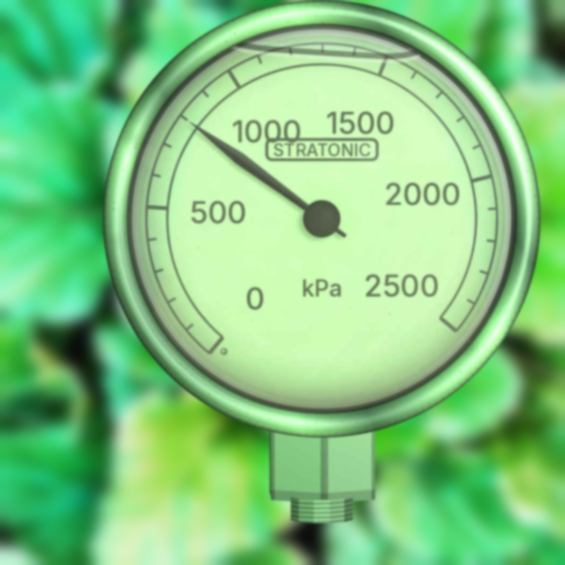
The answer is 800 kPa
